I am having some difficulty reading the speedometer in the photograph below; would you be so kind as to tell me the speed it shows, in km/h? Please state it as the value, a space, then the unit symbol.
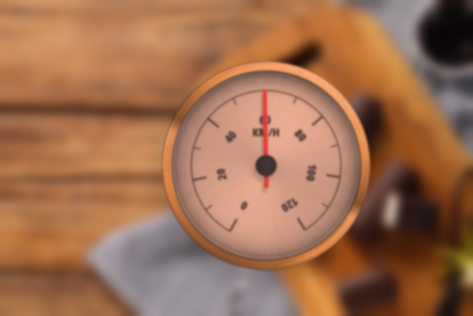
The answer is 60 km/h
